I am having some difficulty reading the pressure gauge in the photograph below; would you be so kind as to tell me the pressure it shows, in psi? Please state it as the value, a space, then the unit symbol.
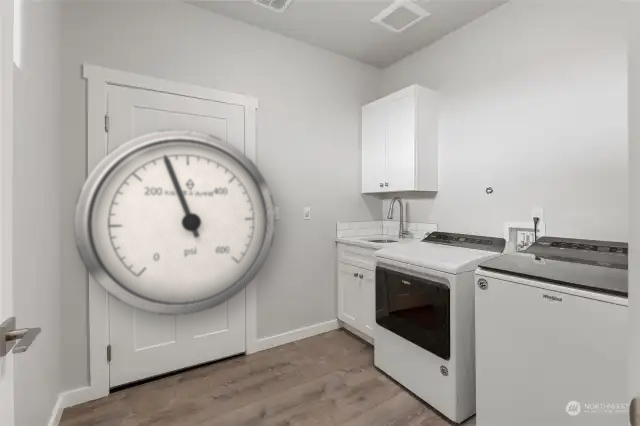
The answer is 260 psi
